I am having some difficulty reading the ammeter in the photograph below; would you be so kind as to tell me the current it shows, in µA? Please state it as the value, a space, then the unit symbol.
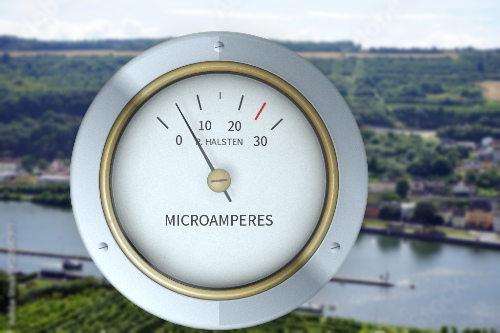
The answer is 5 µA
